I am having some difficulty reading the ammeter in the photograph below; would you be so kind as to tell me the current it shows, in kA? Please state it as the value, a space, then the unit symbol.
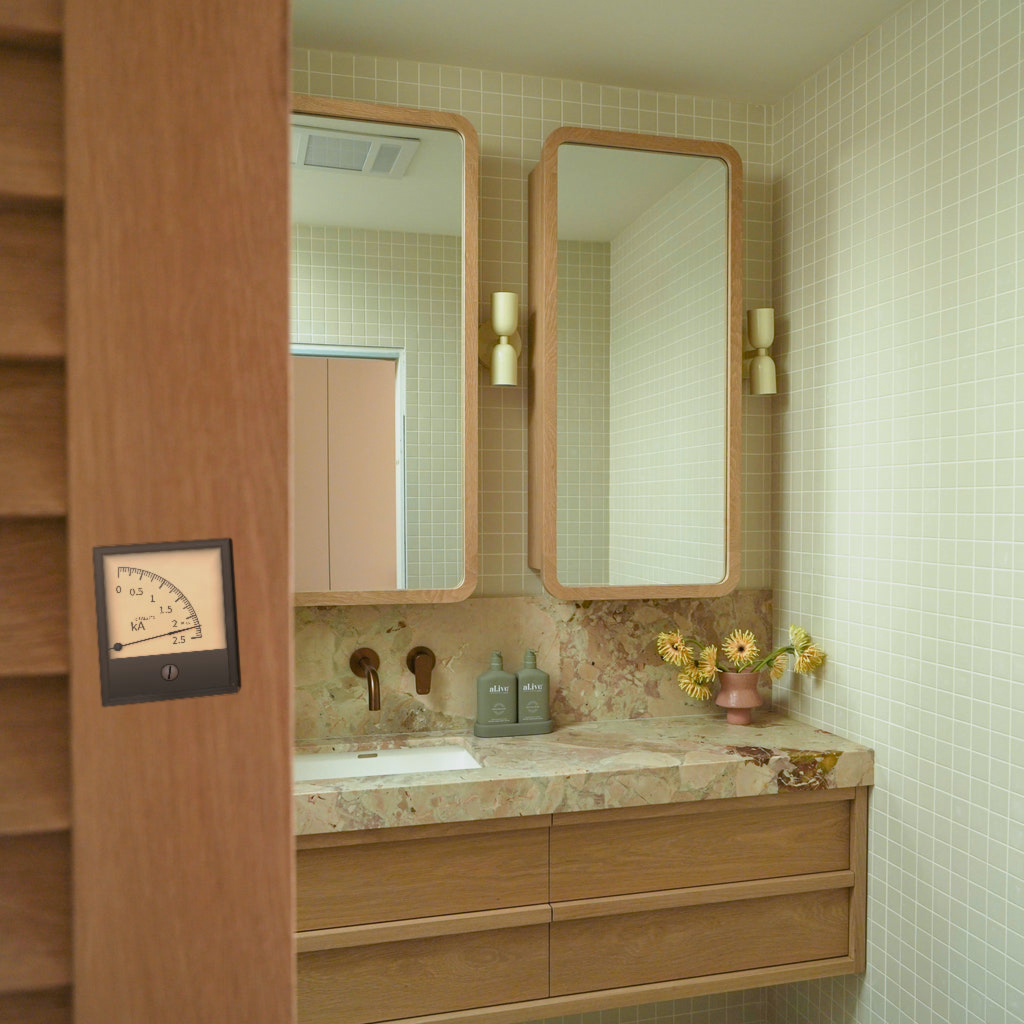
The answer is 2.25 kA
